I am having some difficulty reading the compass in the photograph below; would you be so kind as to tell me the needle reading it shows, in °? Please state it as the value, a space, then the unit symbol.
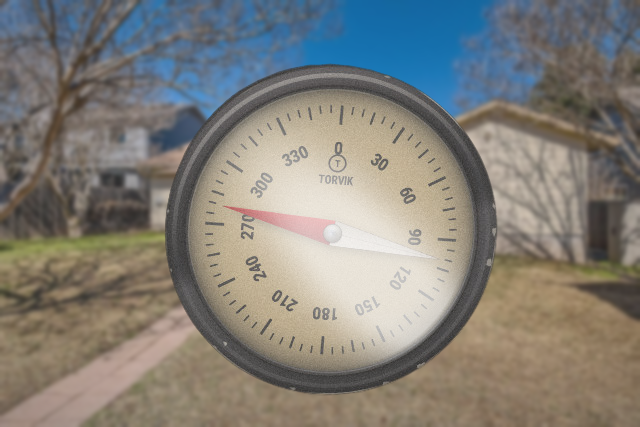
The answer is 280 °
